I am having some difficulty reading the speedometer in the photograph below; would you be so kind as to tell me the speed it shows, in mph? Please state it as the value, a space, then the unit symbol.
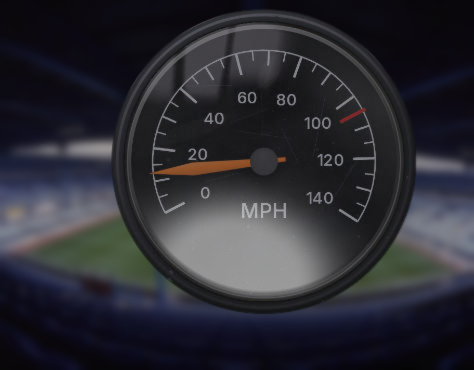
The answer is 12.5 mph
